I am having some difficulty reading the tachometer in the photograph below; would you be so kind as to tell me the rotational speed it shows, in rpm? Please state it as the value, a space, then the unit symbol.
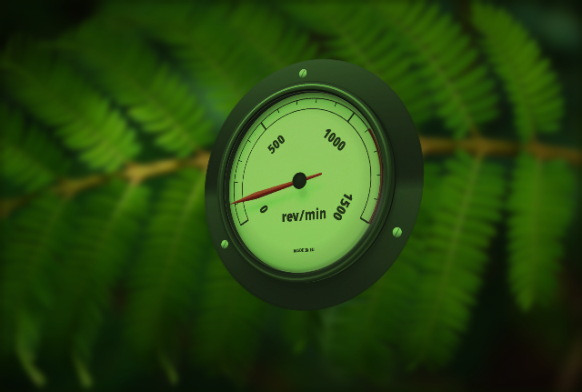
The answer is 100 rpm
